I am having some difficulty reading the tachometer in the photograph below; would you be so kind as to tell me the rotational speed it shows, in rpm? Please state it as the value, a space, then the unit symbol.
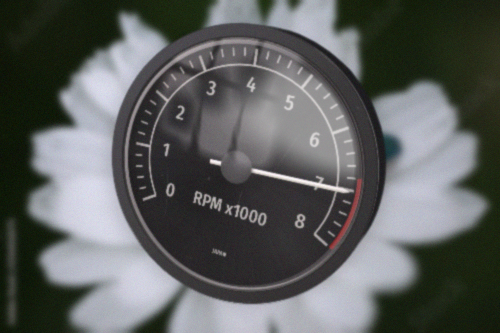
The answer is 7000 rpm
